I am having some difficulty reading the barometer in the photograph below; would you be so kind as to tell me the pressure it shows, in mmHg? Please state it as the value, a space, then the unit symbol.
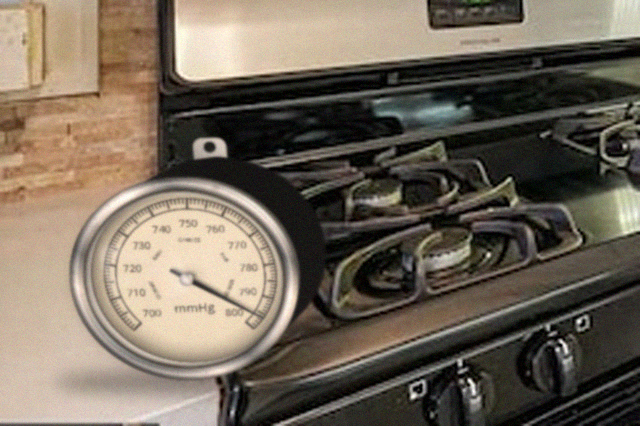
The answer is 795 mmHg
